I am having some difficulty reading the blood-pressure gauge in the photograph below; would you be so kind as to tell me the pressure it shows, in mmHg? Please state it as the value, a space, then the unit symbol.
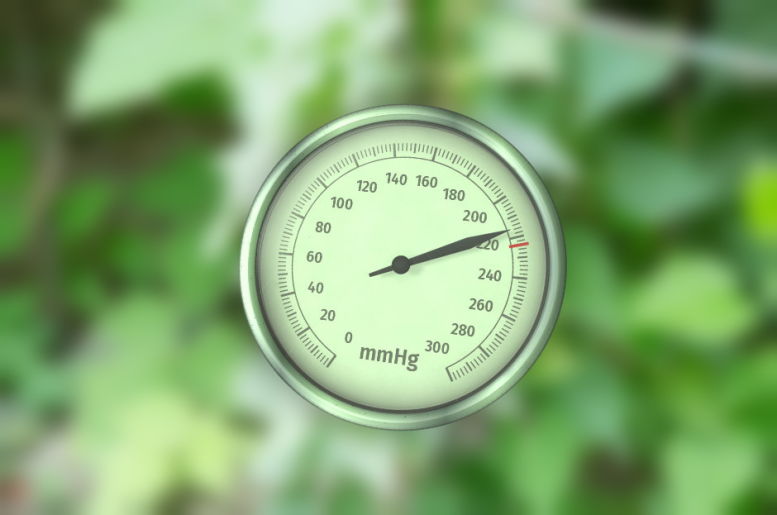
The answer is 216 mmHg
